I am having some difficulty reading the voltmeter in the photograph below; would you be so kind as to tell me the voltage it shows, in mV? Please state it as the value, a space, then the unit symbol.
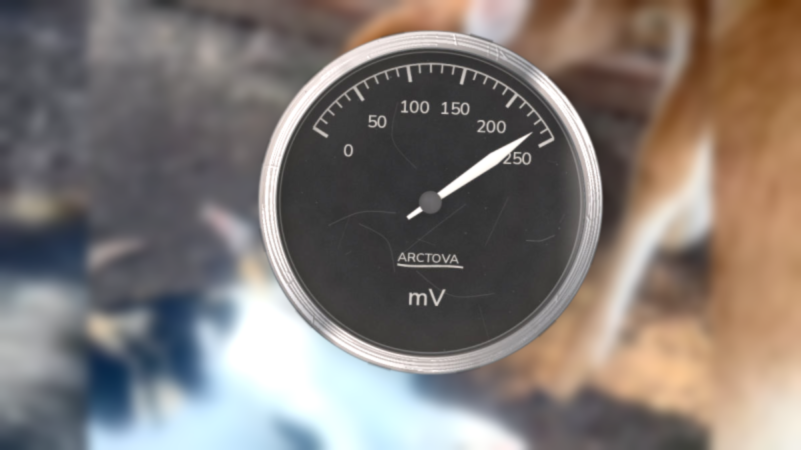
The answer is 235 mV
